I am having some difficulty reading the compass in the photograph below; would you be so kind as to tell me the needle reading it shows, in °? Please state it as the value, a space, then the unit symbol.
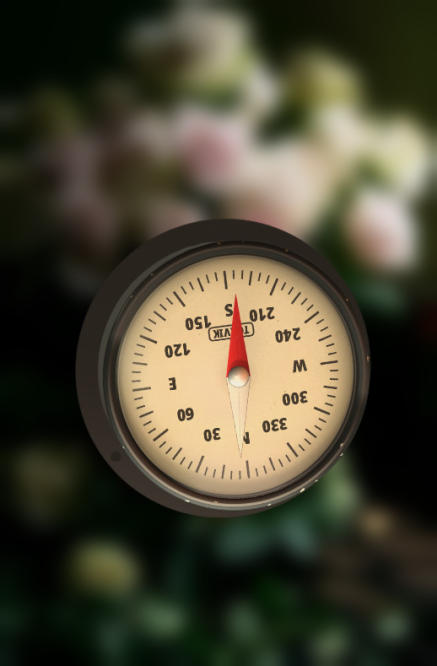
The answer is 185 °
